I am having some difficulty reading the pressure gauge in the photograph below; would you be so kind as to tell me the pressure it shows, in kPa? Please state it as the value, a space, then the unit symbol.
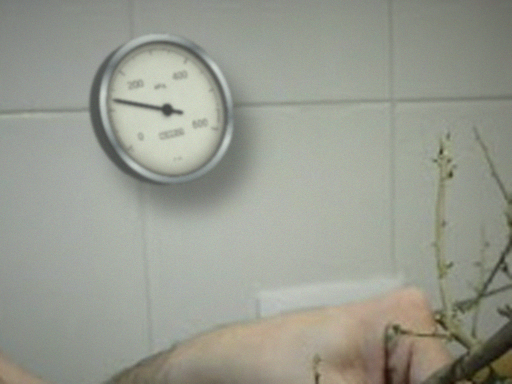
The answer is 125 kPa
